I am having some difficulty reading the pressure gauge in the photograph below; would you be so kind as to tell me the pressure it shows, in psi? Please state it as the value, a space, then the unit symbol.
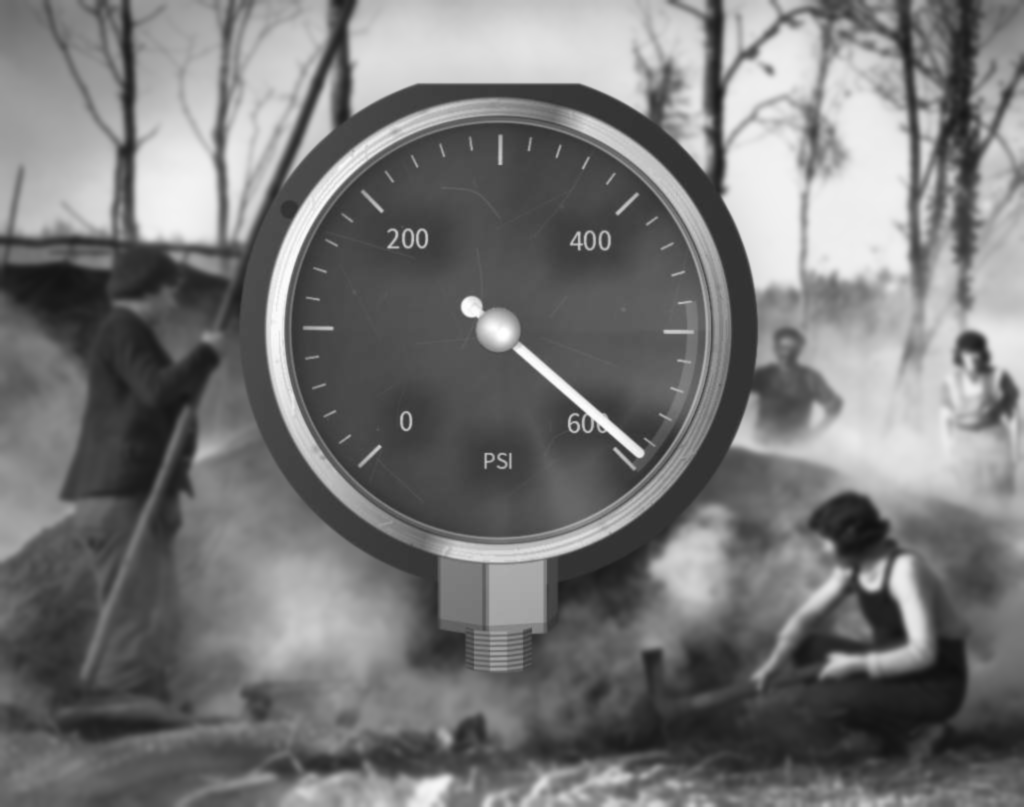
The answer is 590 psi
